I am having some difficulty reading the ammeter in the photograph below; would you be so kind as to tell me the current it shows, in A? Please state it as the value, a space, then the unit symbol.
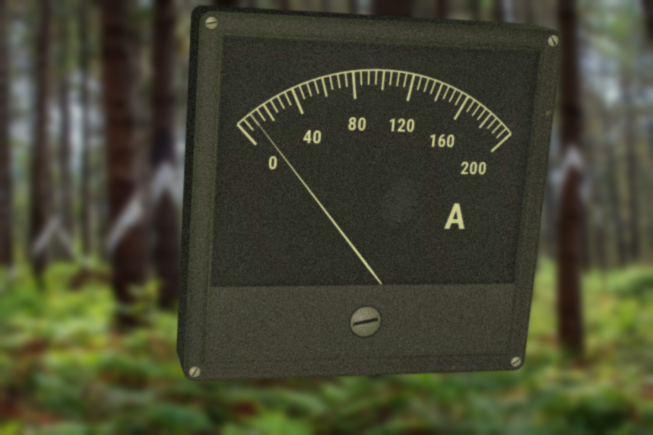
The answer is 10 A
